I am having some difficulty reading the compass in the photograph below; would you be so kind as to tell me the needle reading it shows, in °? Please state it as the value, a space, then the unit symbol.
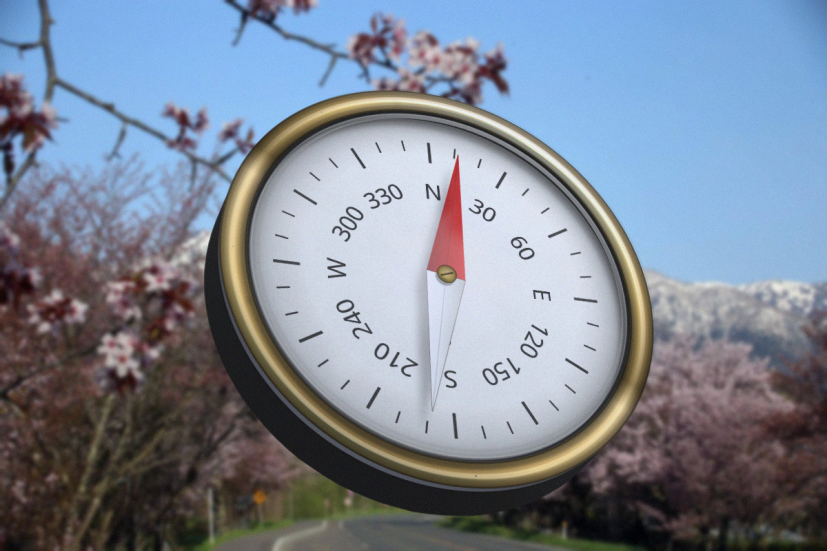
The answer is 10 °
